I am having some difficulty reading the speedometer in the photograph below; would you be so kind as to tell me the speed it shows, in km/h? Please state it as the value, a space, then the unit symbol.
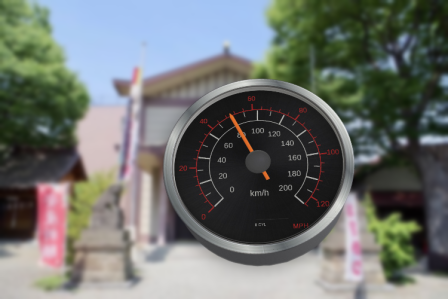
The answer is 80 km/h
